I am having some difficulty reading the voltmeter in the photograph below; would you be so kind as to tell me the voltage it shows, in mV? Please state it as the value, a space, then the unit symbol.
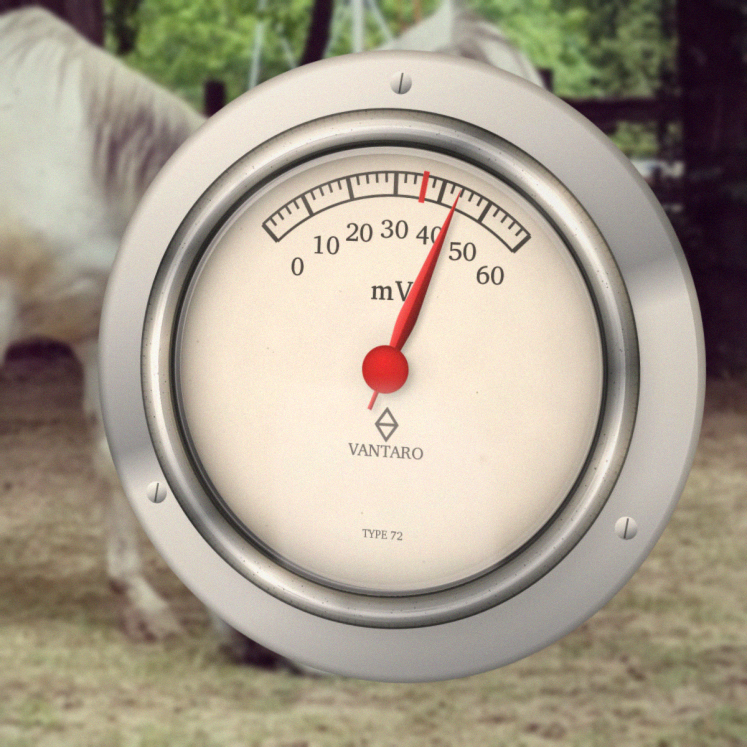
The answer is 44 mV
